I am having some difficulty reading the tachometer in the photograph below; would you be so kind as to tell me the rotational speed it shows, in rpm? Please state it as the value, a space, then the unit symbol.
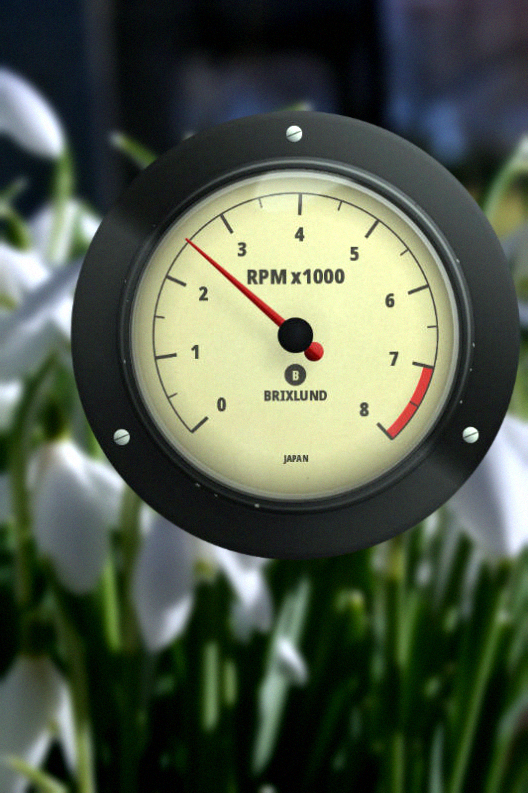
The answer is 2500 rpm
